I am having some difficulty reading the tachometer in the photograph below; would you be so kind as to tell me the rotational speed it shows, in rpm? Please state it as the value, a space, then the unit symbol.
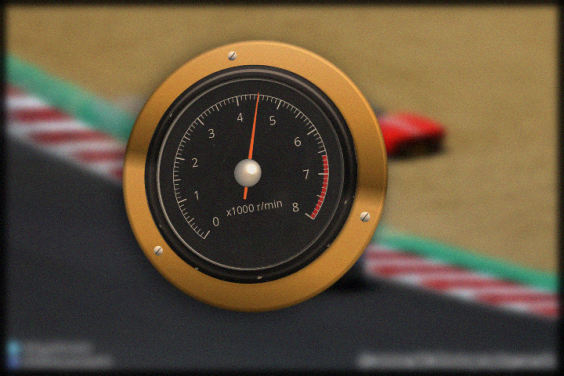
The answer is 4500 rpm
